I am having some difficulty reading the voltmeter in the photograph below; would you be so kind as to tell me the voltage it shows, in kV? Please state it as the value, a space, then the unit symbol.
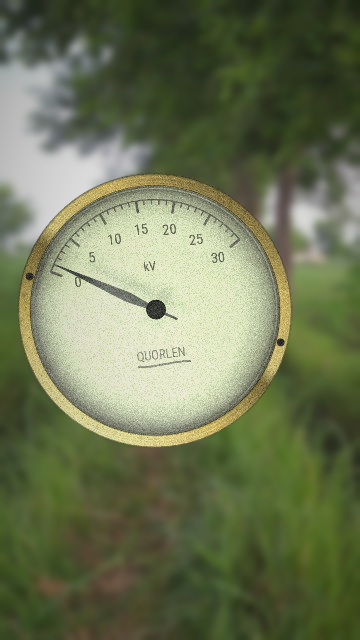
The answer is 1 kV
